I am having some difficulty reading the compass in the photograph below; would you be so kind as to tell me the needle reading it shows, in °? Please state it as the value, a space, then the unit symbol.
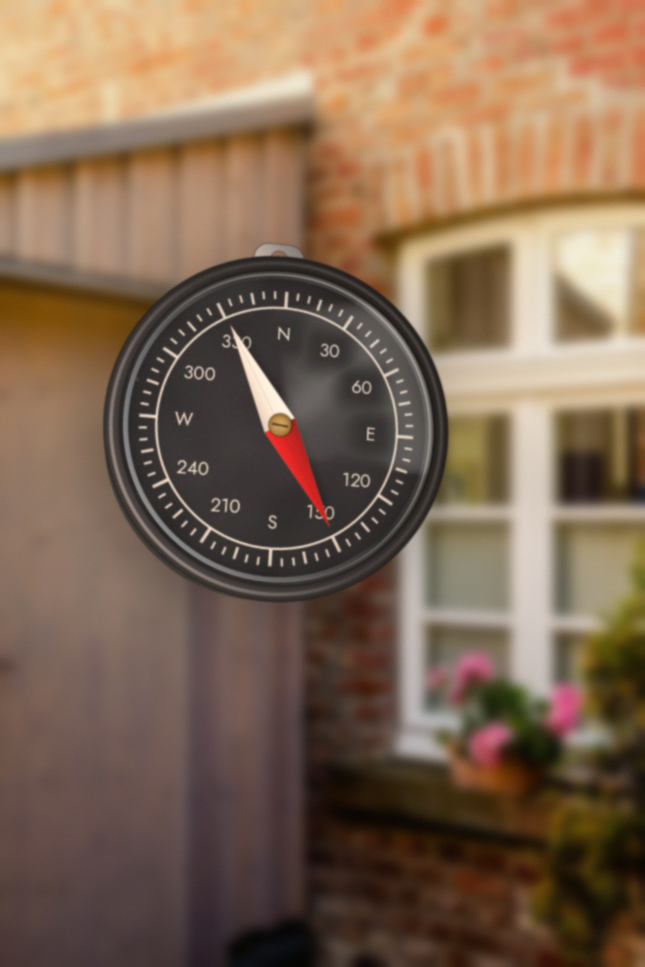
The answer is 150 °
